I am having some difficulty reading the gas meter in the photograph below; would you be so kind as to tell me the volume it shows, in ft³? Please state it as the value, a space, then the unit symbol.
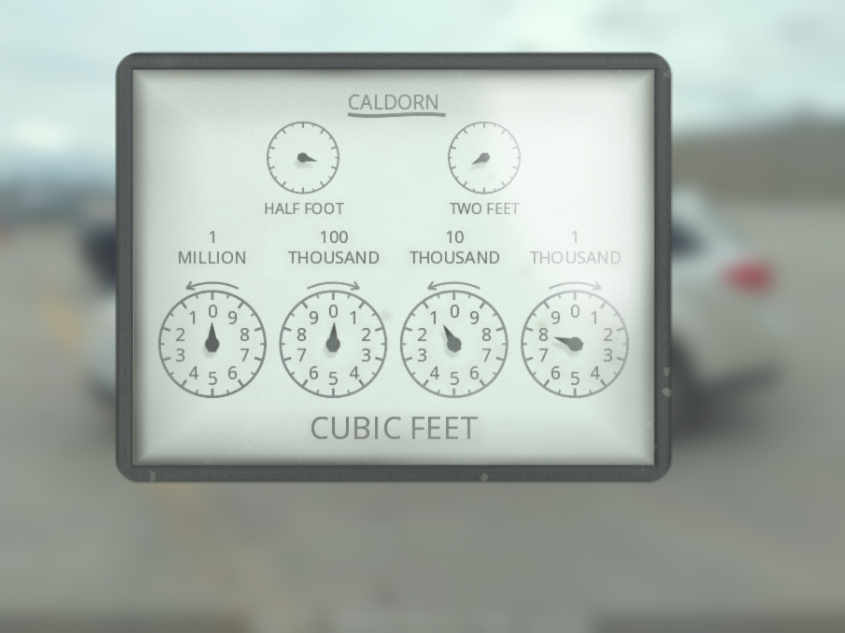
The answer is 800 ft³
